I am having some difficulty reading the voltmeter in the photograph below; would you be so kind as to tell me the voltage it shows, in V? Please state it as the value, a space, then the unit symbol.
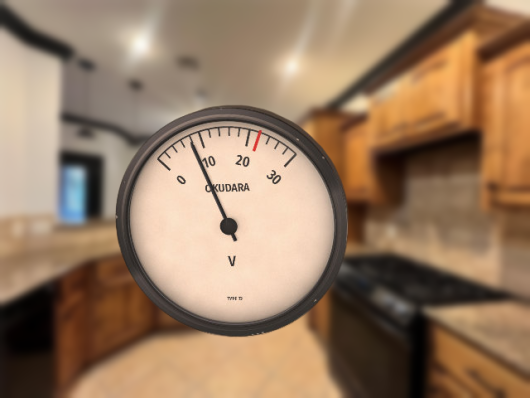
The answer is 8 V
